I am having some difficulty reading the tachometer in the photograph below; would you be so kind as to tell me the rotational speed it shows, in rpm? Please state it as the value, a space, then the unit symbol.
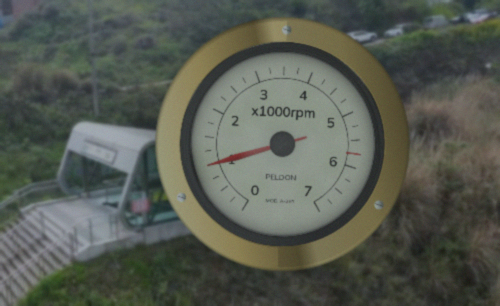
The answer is 1000 rpm
